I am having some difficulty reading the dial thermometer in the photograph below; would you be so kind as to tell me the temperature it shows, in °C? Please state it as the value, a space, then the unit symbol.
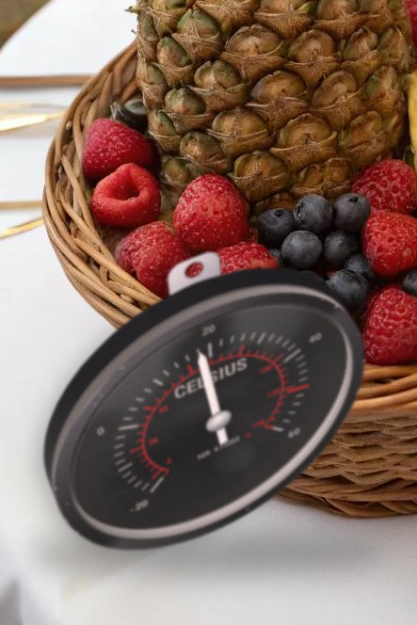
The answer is 18 °C
